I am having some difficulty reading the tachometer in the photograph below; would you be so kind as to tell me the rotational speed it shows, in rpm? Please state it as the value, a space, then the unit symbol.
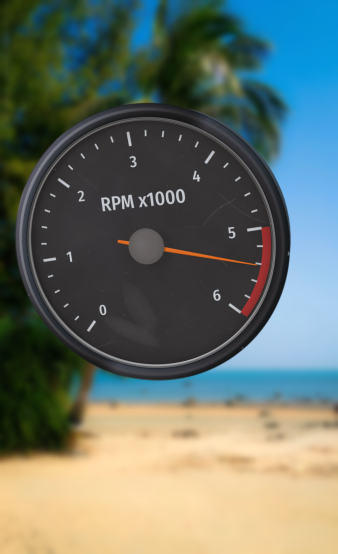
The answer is 5400 rpm
